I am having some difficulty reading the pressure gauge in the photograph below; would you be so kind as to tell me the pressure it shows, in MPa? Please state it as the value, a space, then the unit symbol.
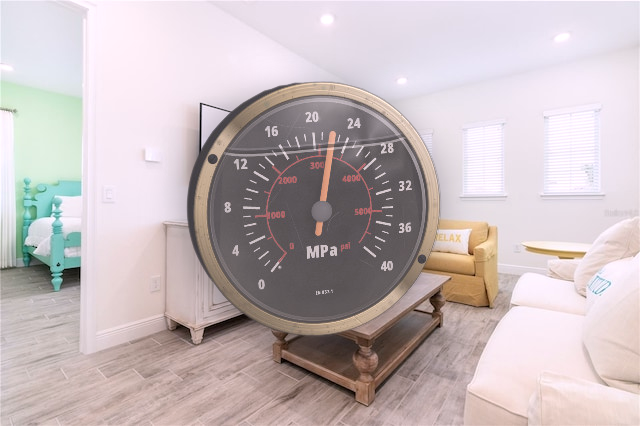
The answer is 22 MPa
